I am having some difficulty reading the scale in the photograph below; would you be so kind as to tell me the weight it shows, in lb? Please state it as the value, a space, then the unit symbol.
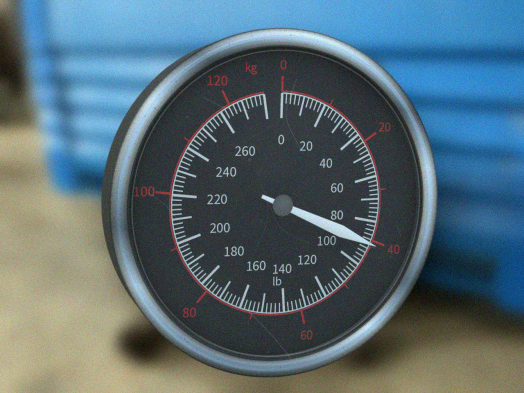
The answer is 90 lb
